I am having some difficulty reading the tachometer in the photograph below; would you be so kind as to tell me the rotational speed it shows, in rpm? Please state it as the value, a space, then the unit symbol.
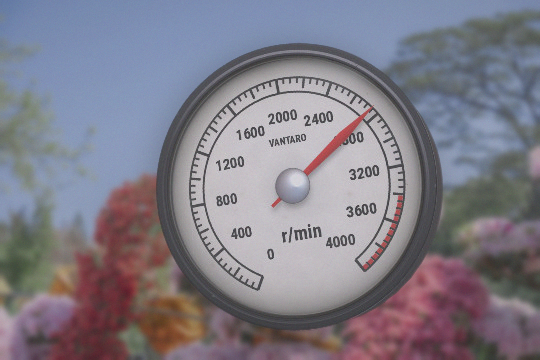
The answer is 2750 rpm
